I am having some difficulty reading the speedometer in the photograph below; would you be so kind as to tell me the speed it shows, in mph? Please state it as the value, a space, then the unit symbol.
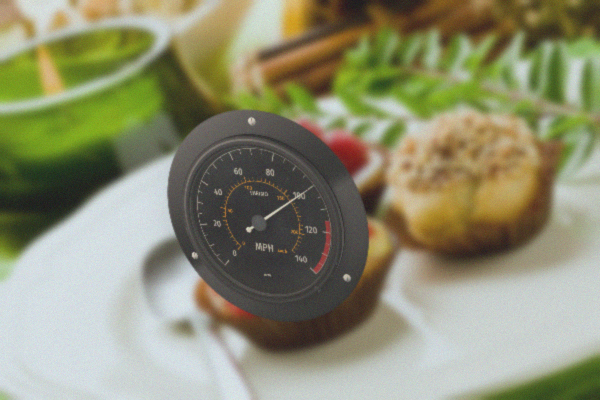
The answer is 100 mph
